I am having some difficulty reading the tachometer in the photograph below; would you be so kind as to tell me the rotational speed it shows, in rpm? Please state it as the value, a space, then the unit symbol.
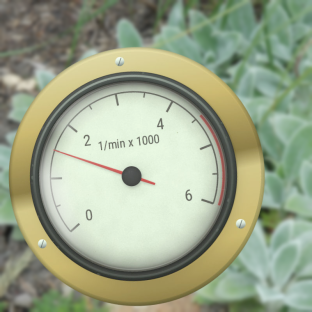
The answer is 1500 rpm
